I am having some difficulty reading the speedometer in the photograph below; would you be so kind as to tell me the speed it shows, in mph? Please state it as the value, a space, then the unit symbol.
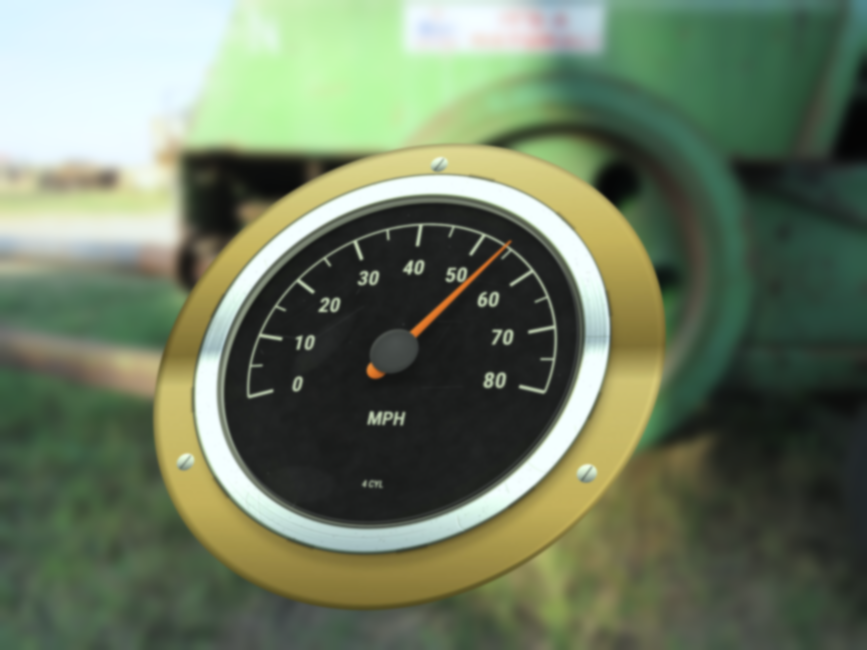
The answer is 55 mph
